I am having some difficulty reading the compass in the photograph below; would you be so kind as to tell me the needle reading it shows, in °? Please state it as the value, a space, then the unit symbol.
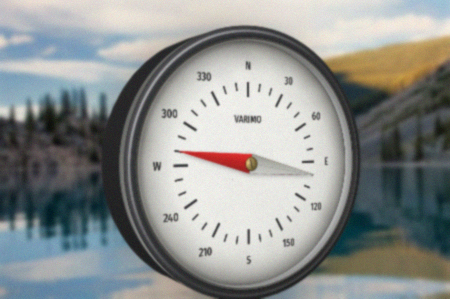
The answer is 280 °
